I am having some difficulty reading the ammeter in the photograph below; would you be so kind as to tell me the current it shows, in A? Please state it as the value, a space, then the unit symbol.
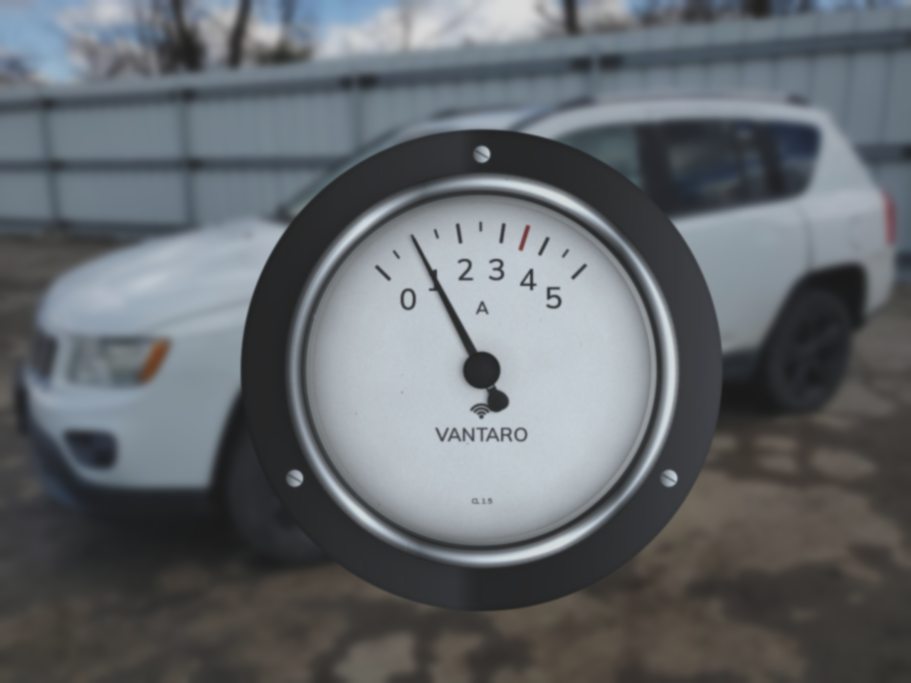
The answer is 1 A
